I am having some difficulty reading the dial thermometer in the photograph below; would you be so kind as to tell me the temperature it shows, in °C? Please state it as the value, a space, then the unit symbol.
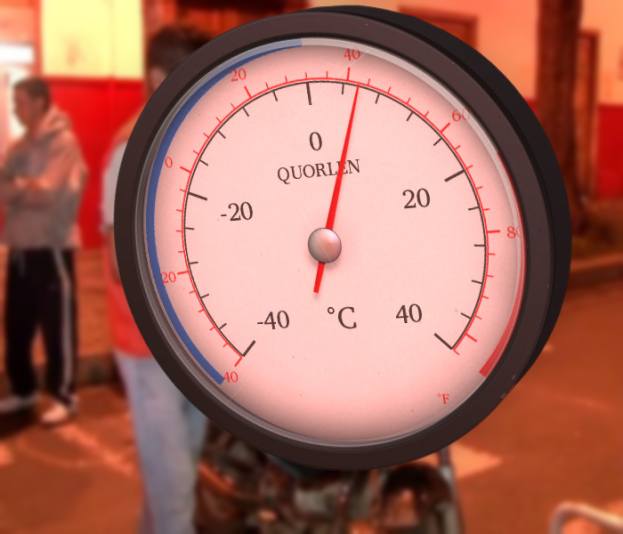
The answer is 6 °C
